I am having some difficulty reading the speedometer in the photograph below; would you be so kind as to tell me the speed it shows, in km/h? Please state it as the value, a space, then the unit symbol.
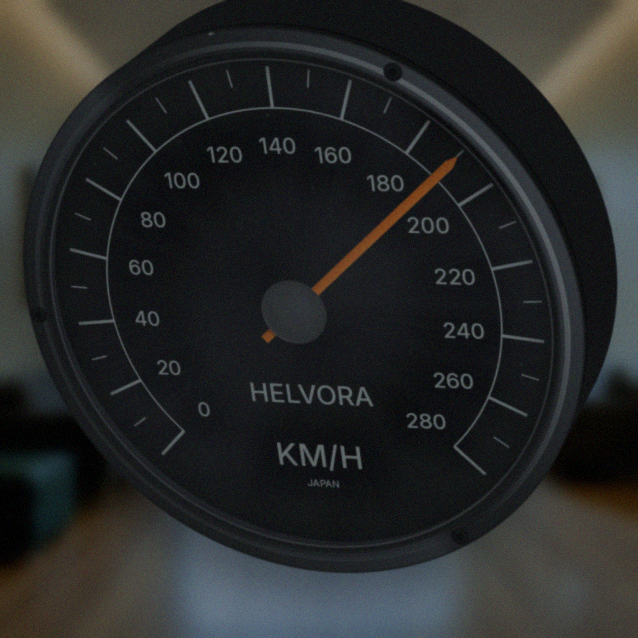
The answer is 190 km/h
